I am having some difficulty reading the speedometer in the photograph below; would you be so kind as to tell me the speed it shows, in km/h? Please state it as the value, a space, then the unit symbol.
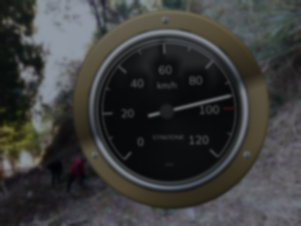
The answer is 95 km/h
